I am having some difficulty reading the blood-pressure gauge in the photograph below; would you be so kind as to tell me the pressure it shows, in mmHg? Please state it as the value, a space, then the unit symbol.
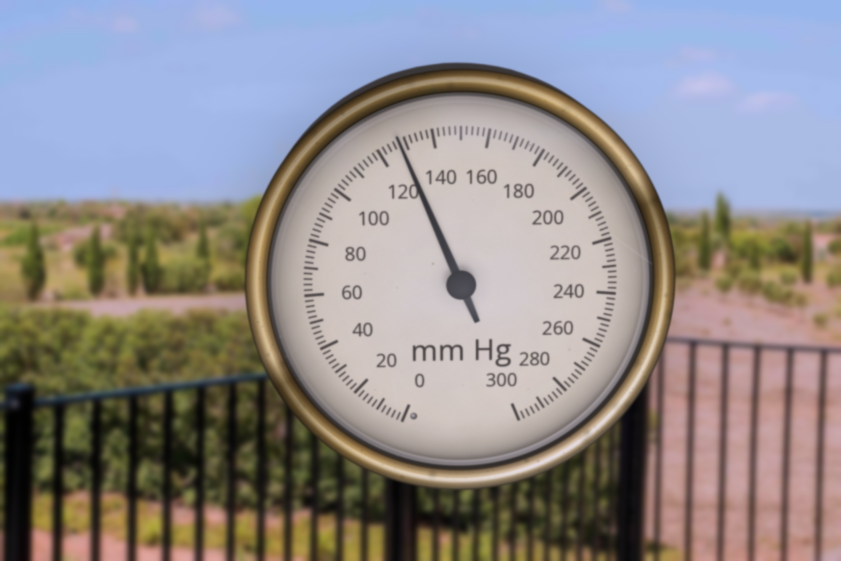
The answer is 128 mmHg
